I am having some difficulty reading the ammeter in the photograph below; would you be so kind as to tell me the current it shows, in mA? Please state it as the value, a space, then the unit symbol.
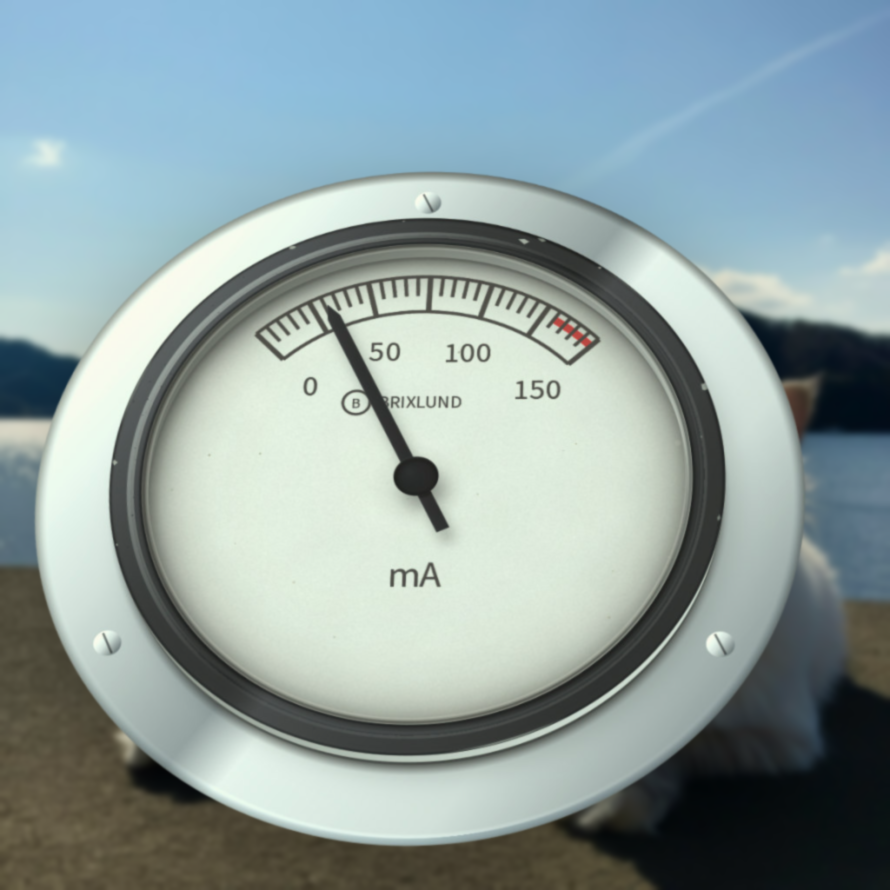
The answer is 30 mA
